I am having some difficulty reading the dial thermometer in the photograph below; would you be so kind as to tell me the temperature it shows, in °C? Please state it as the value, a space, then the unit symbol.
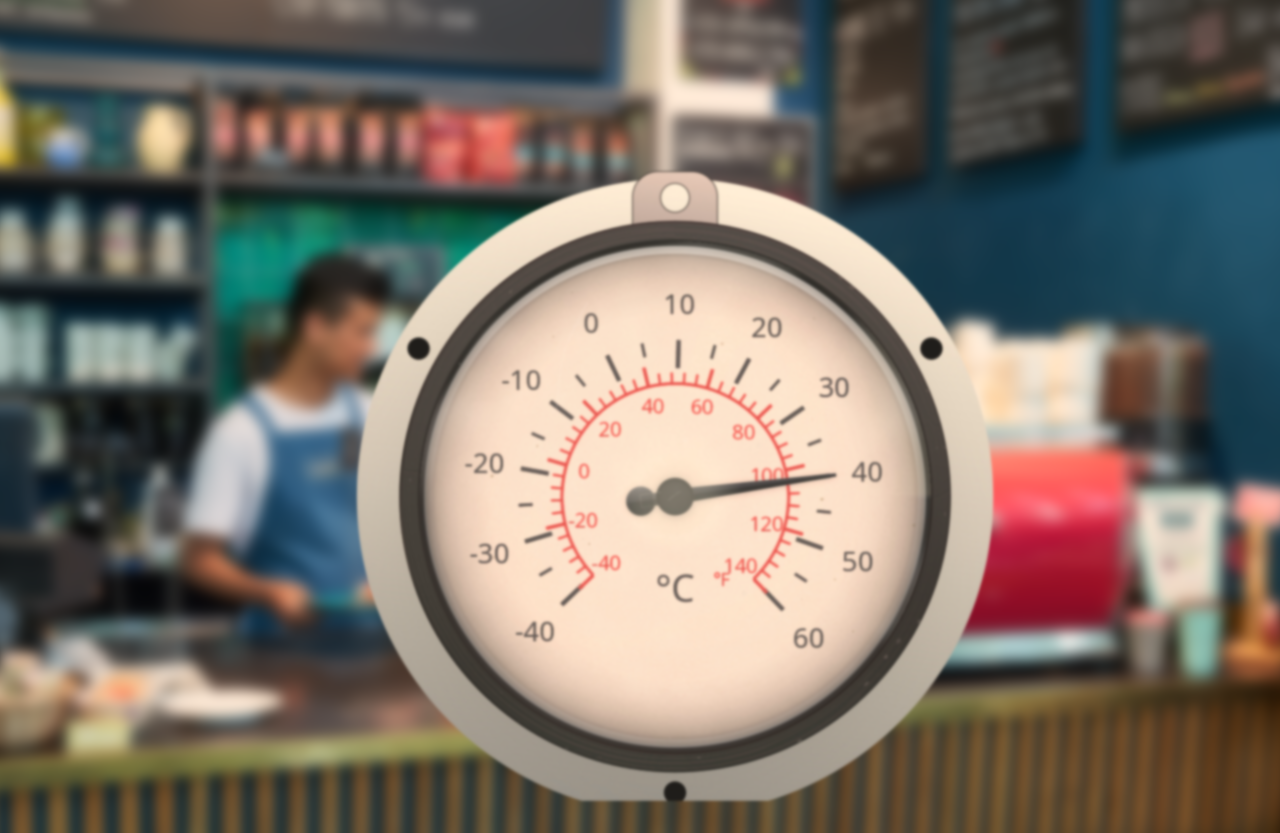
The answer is 40 °C
